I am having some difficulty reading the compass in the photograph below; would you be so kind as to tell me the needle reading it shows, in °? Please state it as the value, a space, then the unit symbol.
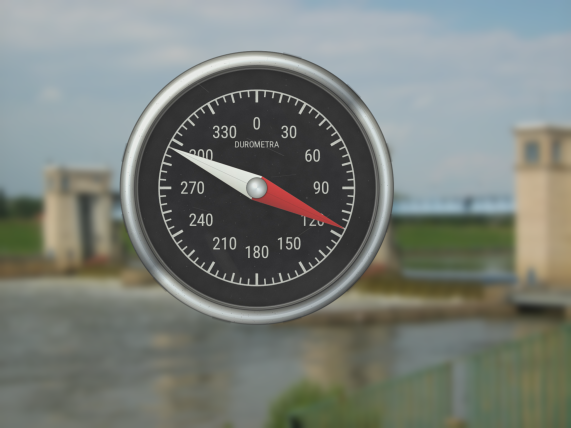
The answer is 115 °
